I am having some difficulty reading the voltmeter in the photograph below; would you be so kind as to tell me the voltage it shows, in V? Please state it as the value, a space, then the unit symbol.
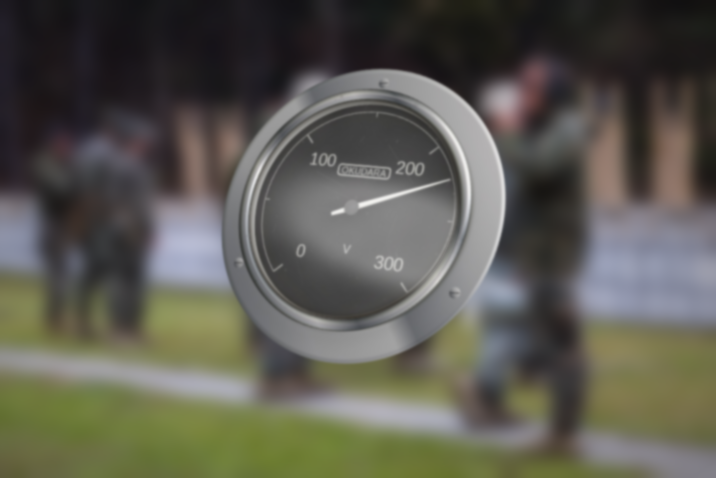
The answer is 225 V
